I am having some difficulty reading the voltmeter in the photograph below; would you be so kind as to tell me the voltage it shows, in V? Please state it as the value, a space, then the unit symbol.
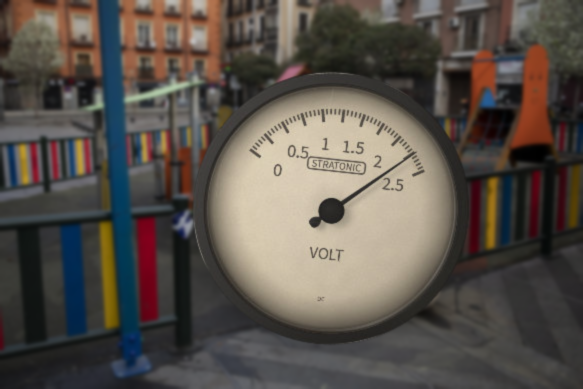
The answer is 2.25 V
